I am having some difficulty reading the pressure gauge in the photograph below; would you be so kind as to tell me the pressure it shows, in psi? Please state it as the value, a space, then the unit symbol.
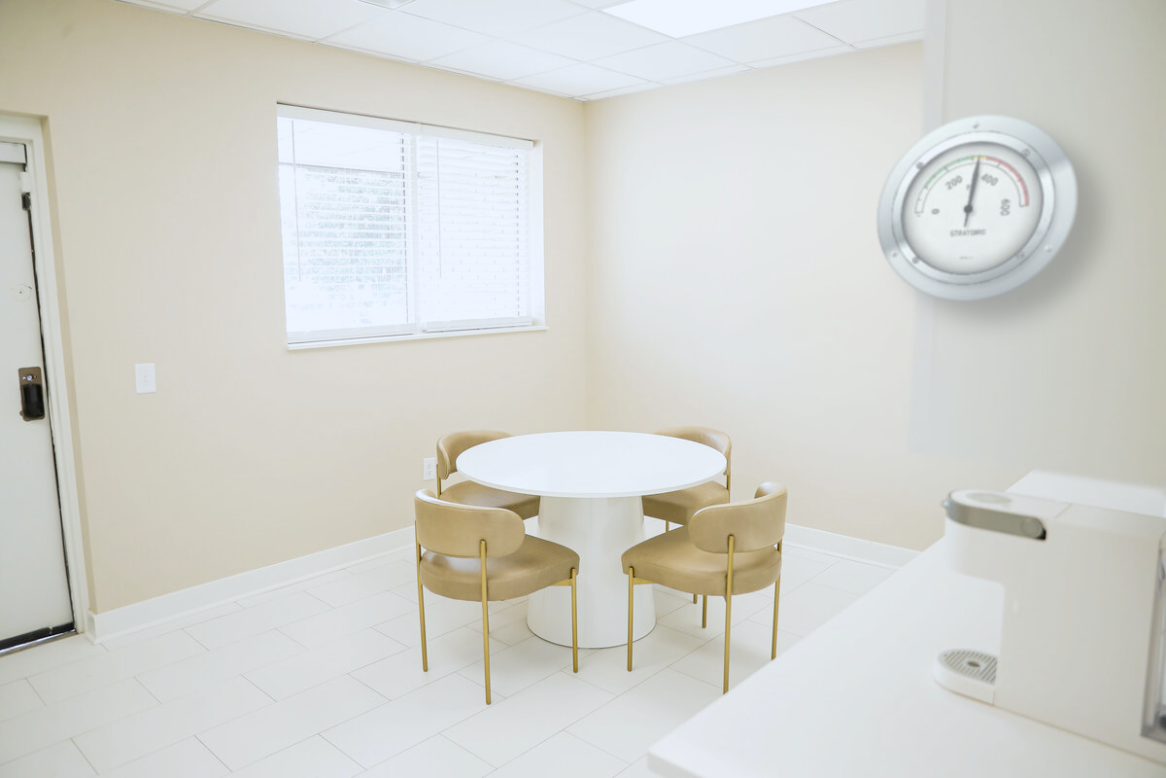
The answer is 325 psi
